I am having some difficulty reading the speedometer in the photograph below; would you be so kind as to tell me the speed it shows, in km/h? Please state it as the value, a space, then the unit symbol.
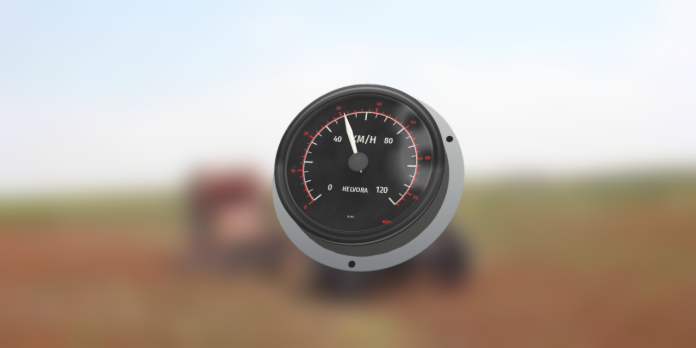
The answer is 50 km/h
